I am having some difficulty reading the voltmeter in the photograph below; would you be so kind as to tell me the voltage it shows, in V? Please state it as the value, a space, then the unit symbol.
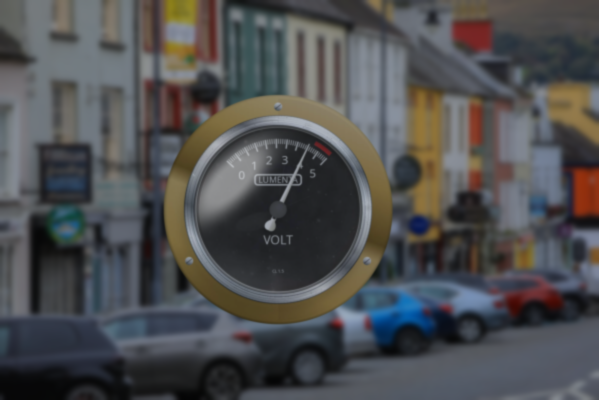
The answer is 4 V
